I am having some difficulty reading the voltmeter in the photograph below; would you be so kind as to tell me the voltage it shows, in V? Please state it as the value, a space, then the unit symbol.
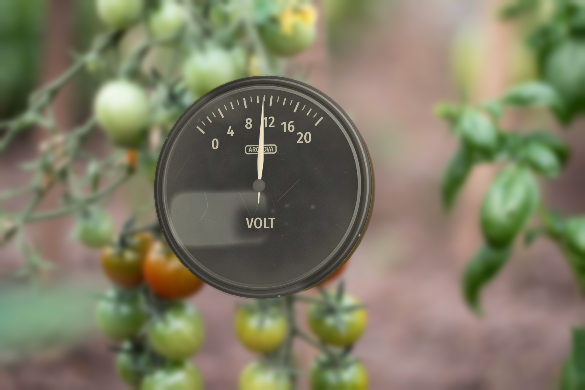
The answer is 11 V
